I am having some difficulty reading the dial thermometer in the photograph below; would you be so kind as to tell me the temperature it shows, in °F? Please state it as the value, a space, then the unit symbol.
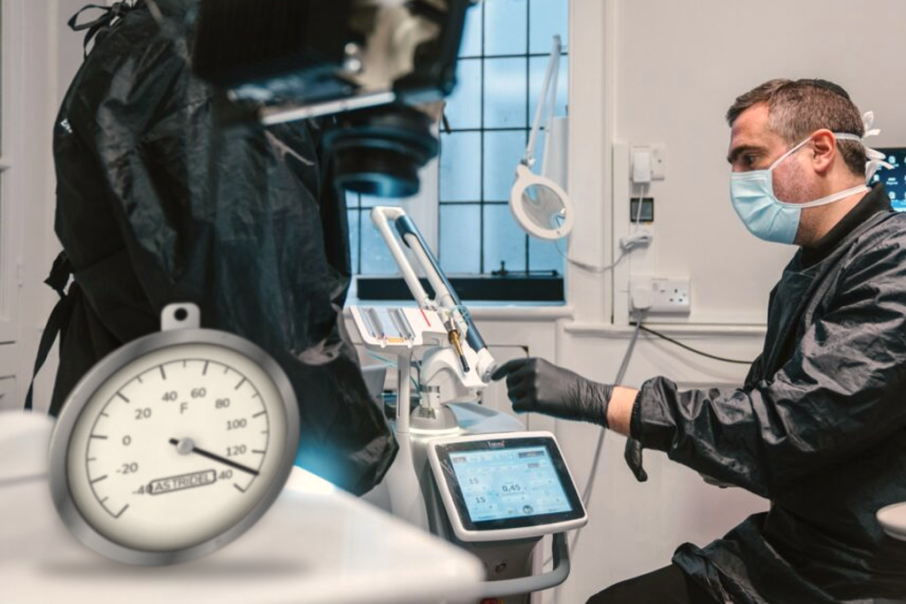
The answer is 130 °F
